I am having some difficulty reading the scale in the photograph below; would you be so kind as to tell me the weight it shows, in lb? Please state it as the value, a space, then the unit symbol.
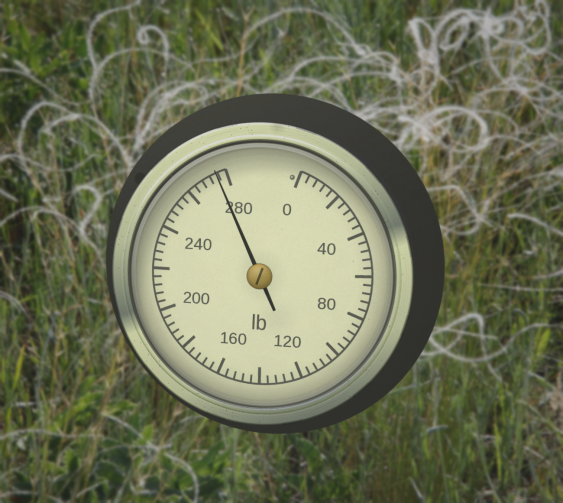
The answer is 276 lb
